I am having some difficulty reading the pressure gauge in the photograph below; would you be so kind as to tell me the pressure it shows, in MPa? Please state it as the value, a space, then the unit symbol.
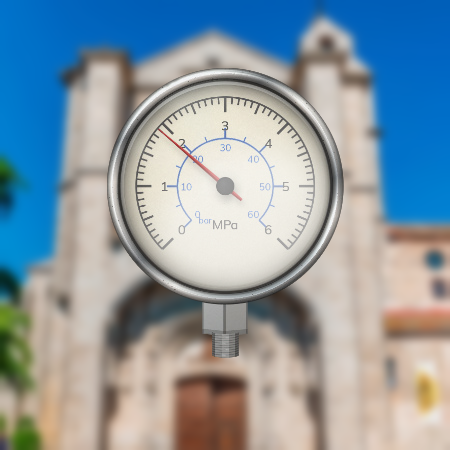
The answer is 1.9 MPa
